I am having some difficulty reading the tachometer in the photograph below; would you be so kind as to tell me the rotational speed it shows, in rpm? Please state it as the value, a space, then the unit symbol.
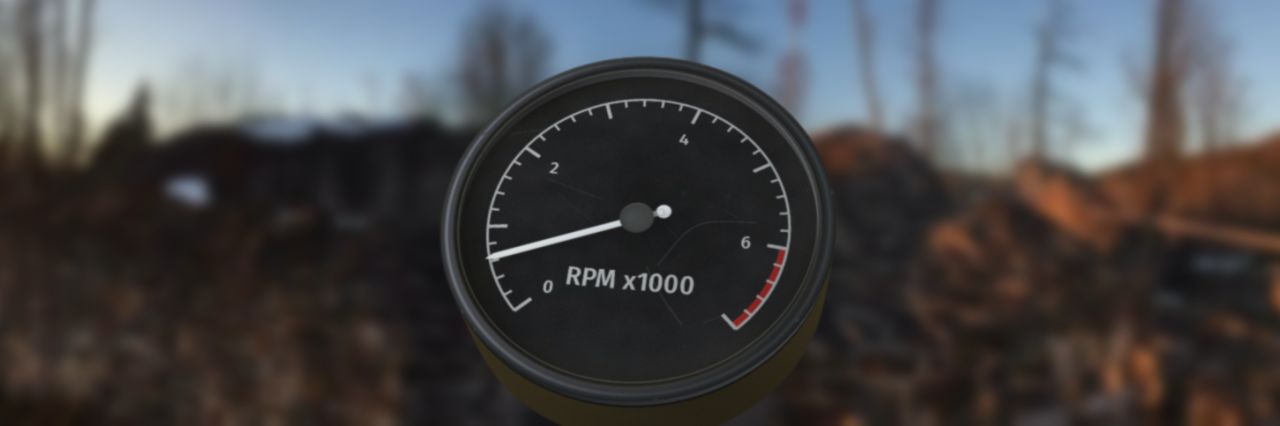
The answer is 600 rpm
